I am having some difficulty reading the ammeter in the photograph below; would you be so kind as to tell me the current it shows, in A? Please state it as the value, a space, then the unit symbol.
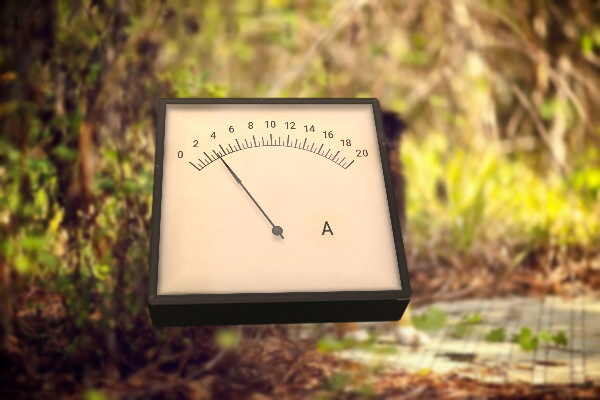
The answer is 3 A
